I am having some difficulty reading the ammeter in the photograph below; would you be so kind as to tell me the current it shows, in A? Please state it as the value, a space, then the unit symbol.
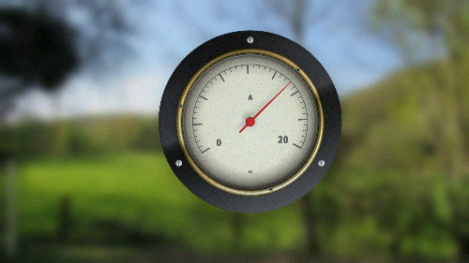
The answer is 14 A
